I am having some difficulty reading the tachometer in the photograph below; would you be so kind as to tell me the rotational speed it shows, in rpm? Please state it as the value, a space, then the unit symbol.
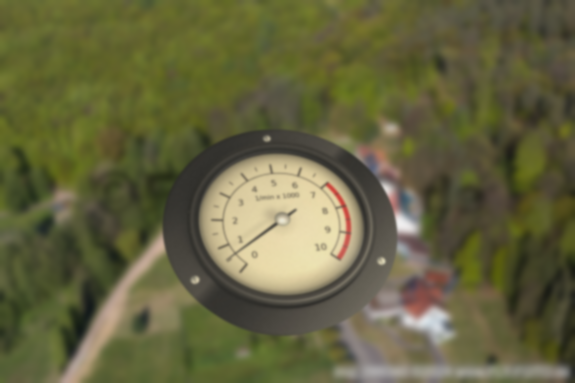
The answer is 500 rpm
